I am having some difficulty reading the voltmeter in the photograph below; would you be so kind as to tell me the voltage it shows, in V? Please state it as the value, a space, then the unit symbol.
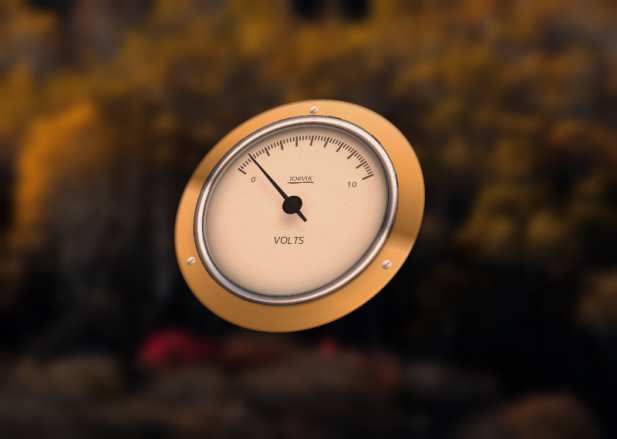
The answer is 1 V
